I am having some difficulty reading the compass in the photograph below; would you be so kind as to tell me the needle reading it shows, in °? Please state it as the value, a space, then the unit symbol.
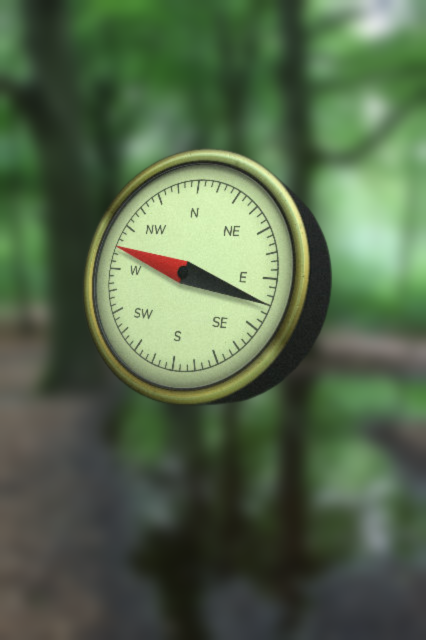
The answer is 285 °
